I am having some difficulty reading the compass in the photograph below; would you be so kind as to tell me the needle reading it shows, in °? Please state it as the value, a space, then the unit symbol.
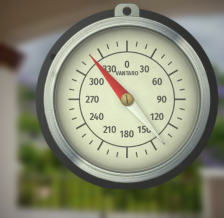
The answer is 320 °
